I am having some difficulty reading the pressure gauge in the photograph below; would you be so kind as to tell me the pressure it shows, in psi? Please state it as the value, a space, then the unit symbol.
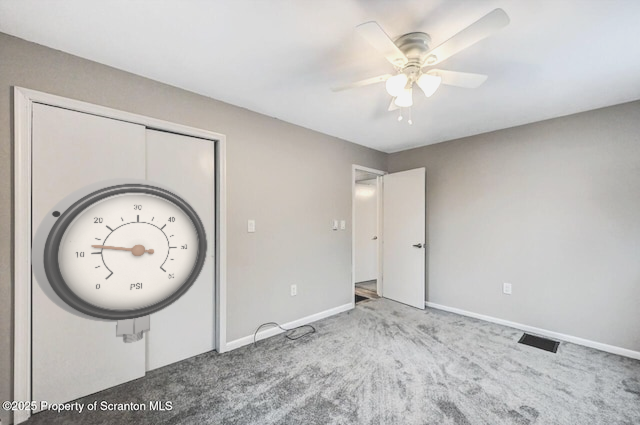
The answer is 12.5 psi
